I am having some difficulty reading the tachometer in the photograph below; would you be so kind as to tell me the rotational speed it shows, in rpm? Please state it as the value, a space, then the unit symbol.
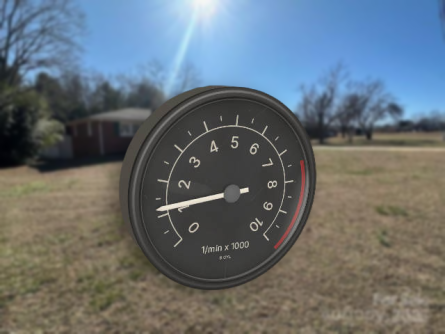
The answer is 1250 rpm
